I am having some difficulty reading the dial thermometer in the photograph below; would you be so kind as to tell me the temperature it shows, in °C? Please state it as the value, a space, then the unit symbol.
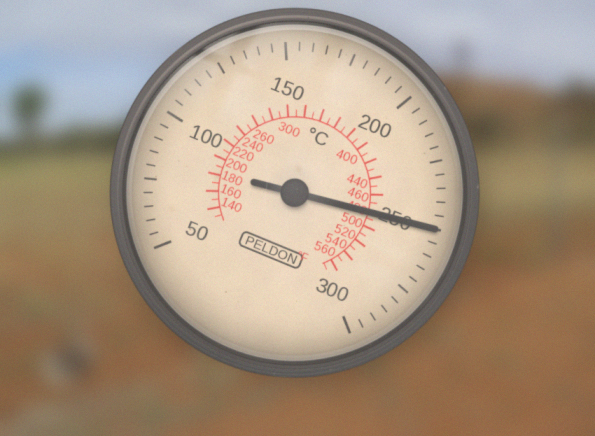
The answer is 250 °C
